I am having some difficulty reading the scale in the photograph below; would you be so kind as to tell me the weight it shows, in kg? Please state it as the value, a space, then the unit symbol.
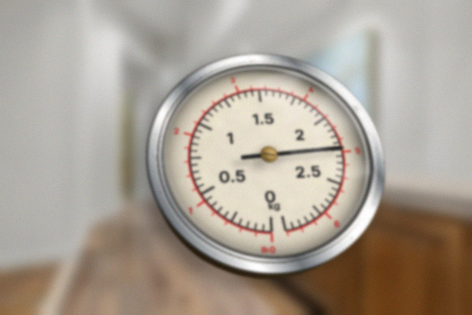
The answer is 2.25 kg
